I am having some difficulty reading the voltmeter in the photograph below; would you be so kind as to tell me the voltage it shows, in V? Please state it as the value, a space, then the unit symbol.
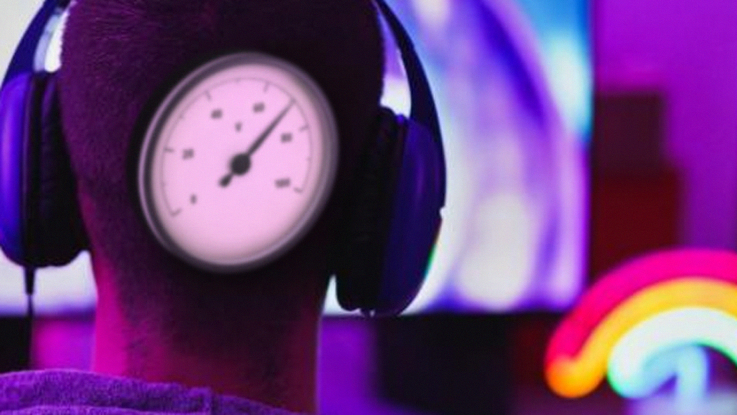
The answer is 70 V
